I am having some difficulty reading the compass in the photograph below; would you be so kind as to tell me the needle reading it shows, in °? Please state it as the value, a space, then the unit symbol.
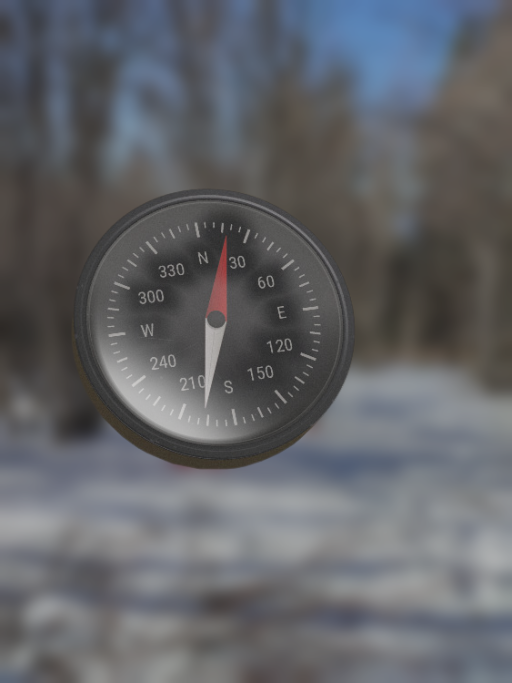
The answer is 17.5 °
